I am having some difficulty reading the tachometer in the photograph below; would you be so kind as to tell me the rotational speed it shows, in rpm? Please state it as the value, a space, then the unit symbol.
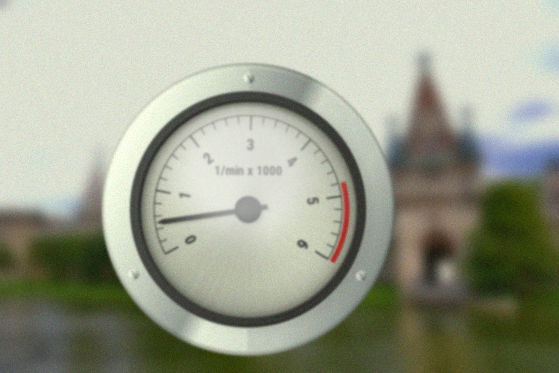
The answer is 500 rpm
